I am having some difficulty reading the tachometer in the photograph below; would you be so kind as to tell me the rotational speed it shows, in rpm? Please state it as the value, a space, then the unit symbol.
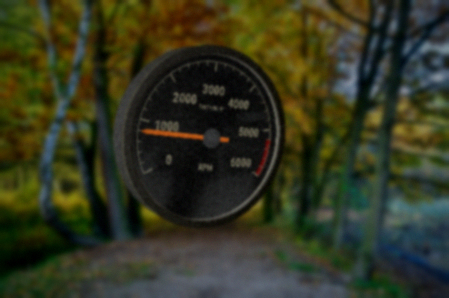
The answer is 800 rpm
